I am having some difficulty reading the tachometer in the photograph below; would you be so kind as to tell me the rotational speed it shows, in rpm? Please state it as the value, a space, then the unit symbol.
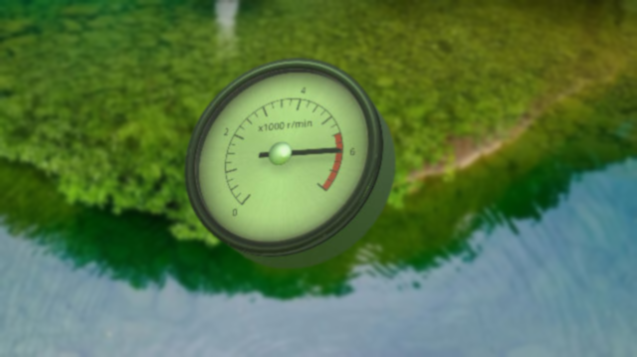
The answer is 6000 rpm
